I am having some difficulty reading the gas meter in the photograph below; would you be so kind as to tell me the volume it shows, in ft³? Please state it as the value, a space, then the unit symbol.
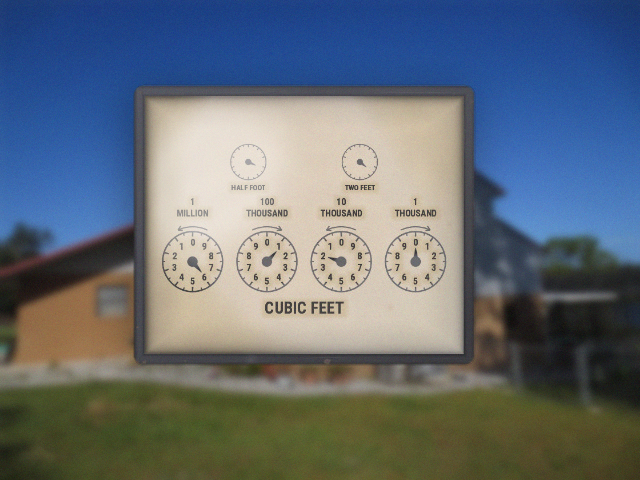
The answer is 612000 ft³
